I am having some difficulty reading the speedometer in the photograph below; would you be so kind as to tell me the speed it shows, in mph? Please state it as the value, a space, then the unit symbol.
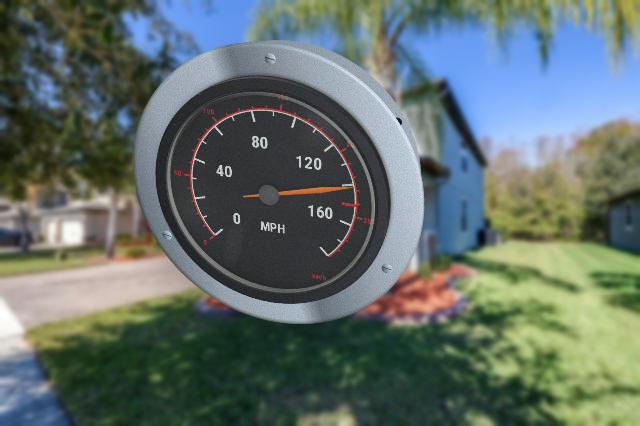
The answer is 140 mph
